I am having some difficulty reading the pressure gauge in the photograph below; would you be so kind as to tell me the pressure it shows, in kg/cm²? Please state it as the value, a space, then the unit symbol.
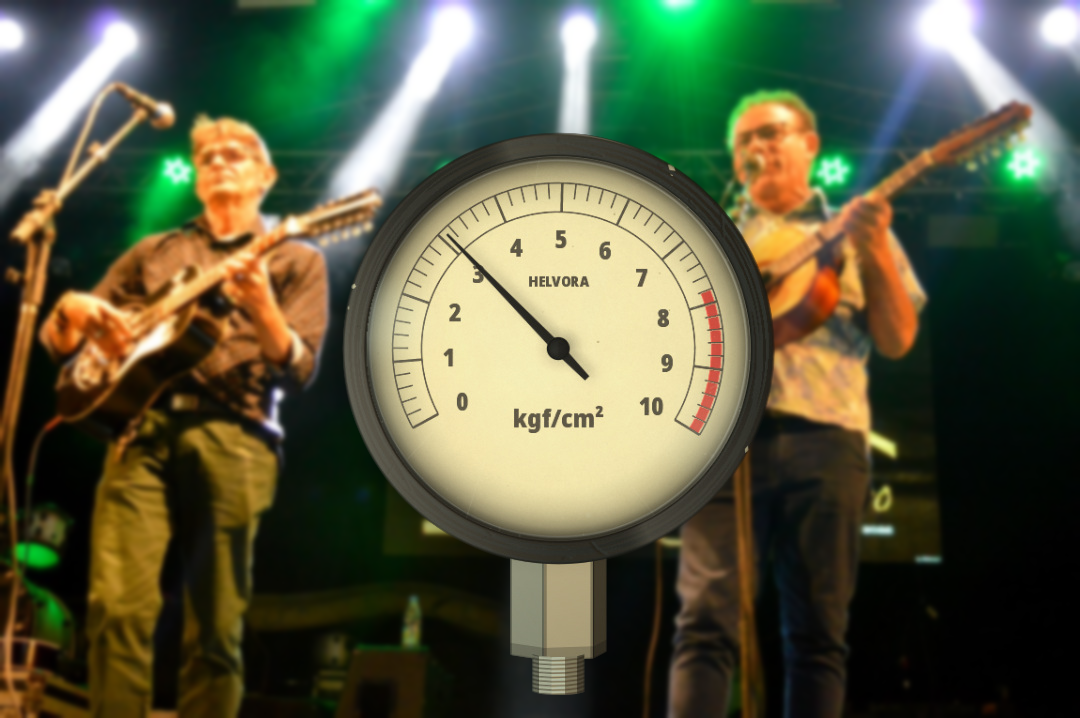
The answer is 3.1 kg/cm²
